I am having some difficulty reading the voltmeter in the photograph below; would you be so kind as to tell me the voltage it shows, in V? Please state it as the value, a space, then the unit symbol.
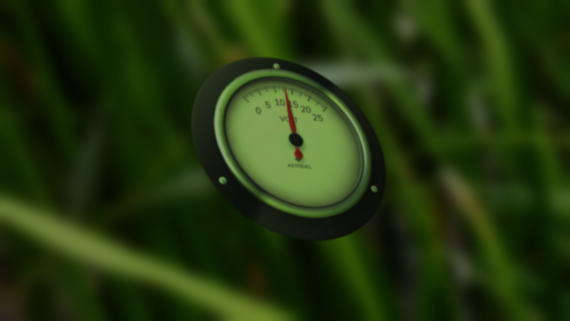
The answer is 12.5 V
